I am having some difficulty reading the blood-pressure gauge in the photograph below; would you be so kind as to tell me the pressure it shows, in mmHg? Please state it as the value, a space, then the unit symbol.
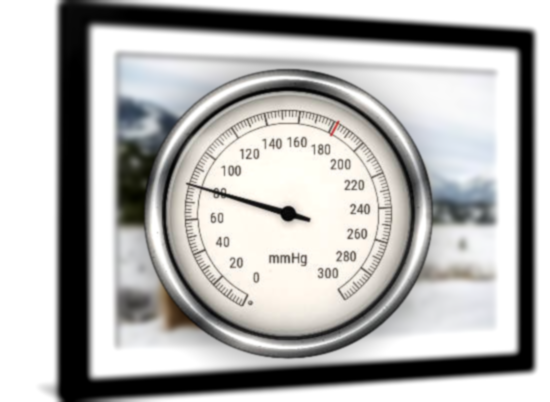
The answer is 80 mmHg
